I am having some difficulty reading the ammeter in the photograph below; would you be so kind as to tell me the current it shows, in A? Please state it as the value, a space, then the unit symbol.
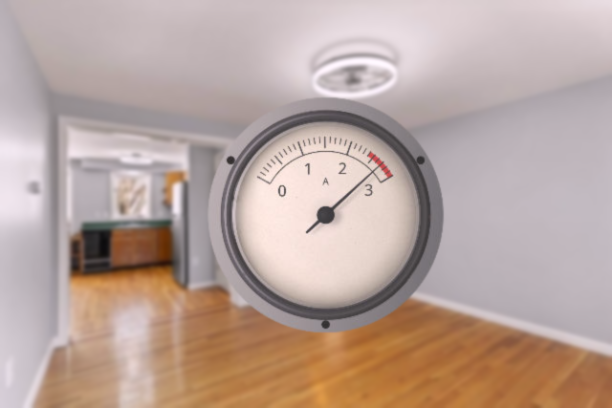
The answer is 2.7 A
